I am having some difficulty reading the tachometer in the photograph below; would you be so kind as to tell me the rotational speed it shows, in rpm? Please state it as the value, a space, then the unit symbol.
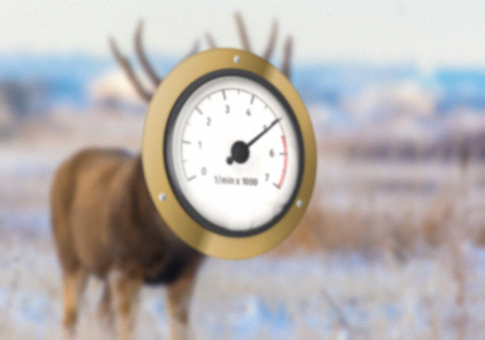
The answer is 5000 rpm
